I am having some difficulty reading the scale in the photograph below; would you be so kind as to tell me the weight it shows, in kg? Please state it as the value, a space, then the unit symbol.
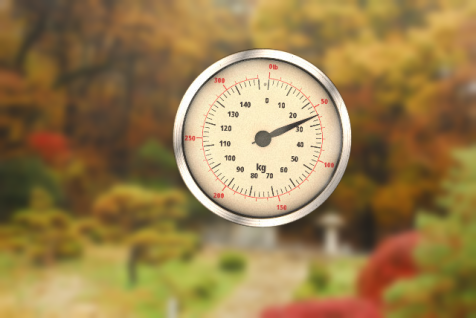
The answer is 26 kg
